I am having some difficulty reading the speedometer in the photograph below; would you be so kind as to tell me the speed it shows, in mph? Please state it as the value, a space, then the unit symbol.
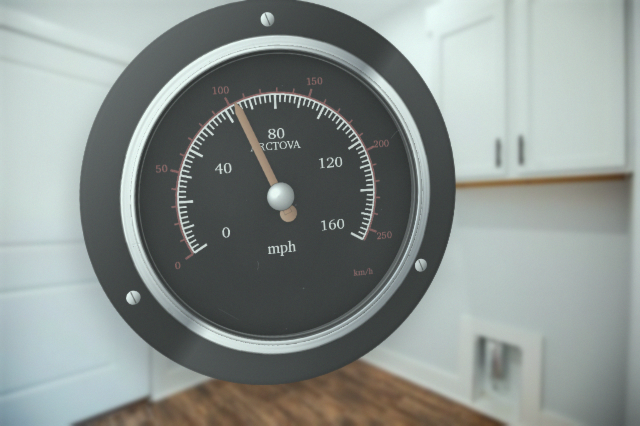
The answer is 64 mph
